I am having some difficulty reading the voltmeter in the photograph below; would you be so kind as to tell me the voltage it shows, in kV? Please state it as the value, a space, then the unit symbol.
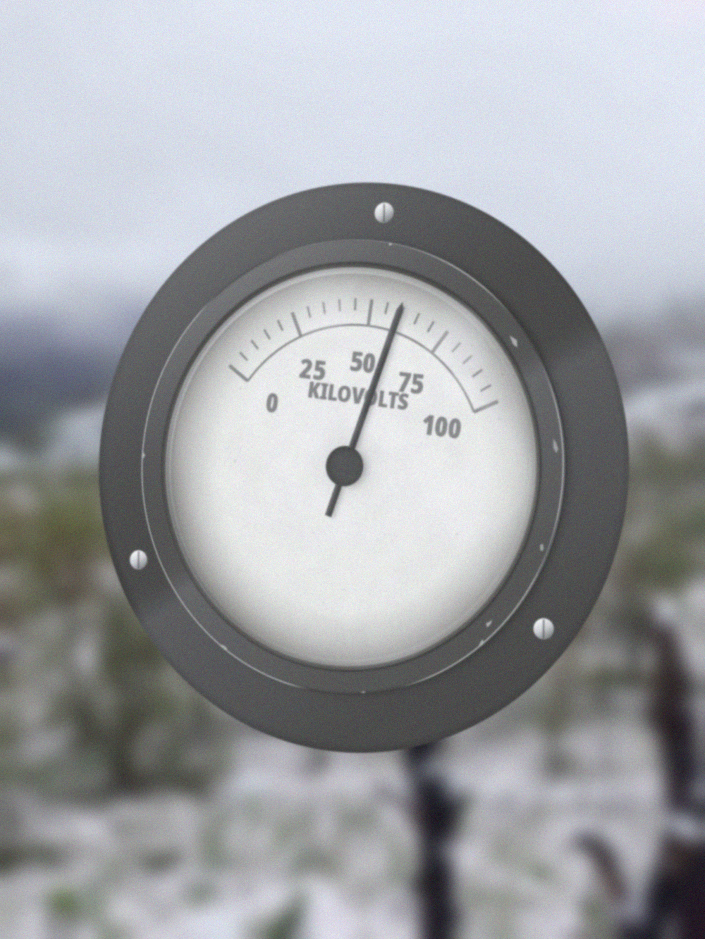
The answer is 60 kV
